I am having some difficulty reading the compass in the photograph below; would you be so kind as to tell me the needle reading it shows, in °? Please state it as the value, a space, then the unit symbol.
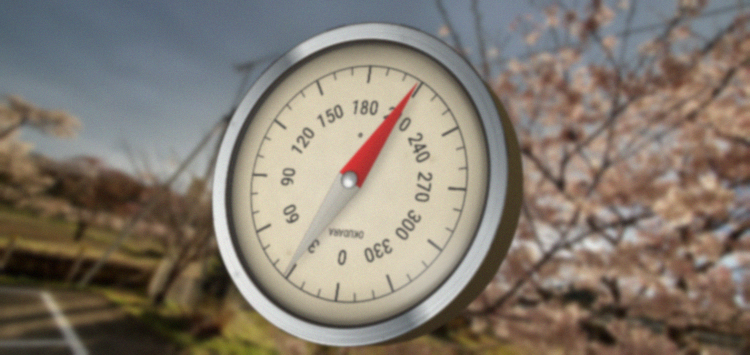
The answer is 210 °
